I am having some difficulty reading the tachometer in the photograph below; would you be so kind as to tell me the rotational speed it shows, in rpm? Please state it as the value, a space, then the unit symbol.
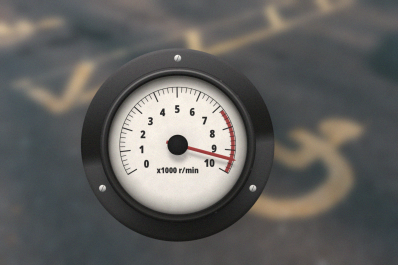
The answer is 9400 rpm
